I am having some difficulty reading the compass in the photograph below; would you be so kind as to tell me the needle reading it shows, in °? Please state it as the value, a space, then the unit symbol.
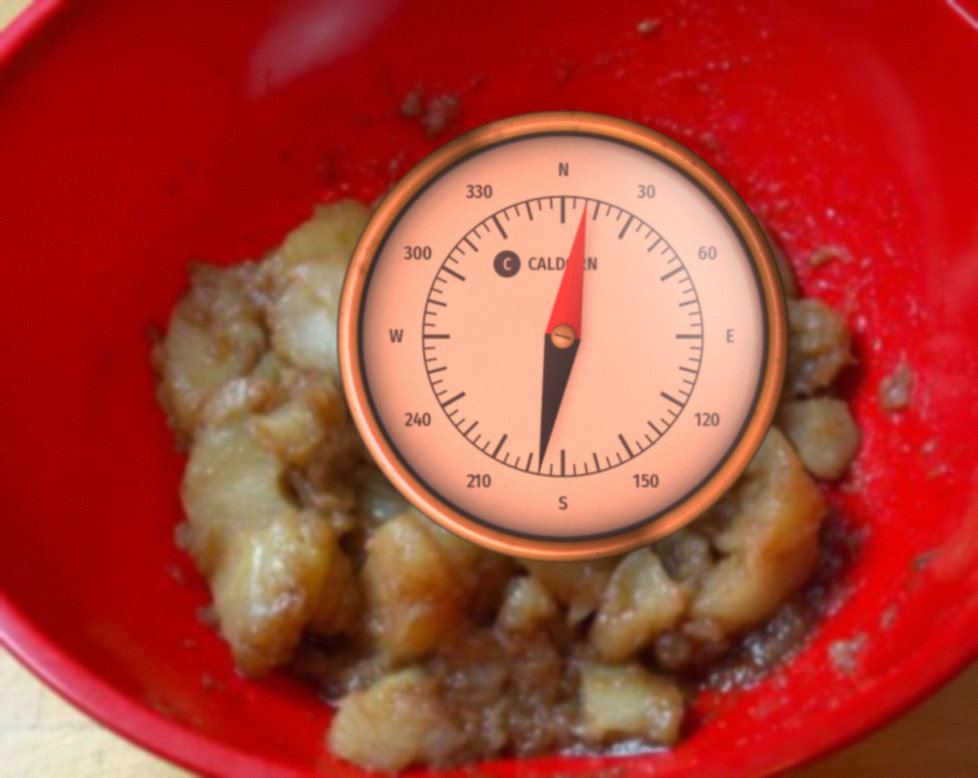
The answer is 10 °
